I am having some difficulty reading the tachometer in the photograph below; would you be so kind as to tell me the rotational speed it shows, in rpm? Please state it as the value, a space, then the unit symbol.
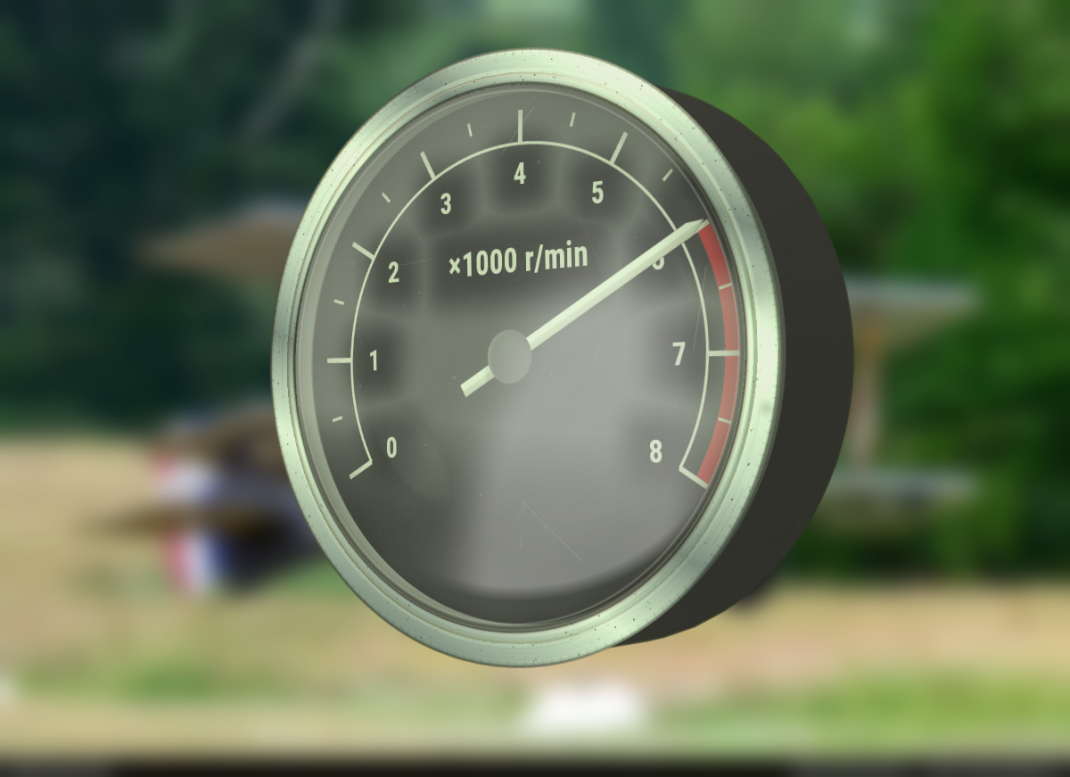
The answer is 6000 rpm
